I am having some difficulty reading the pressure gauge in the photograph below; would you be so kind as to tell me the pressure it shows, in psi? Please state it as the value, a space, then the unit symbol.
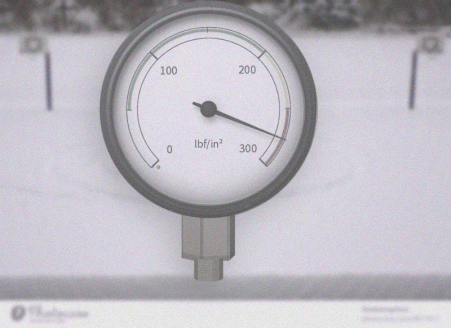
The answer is 275 psi
